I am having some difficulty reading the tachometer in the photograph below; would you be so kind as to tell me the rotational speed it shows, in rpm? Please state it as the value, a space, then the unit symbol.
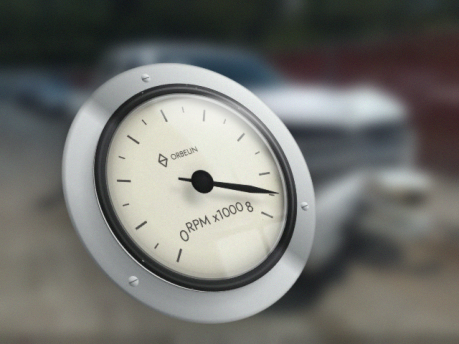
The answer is 7500 rpm
